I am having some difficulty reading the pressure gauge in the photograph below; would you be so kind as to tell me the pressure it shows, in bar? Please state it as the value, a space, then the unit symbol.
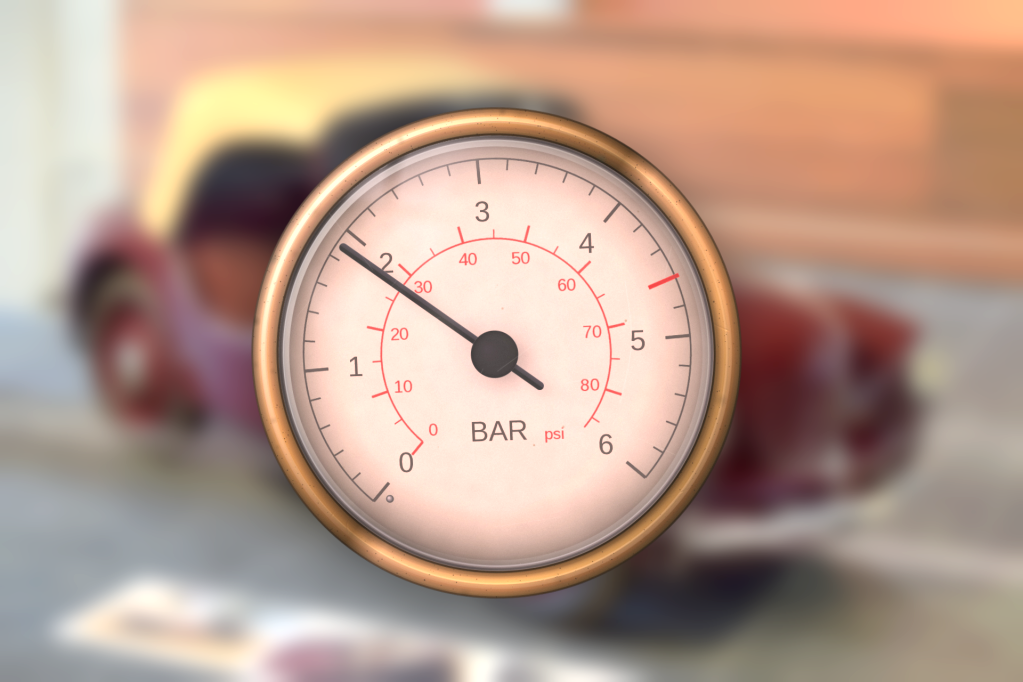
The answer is 1.9 bar
